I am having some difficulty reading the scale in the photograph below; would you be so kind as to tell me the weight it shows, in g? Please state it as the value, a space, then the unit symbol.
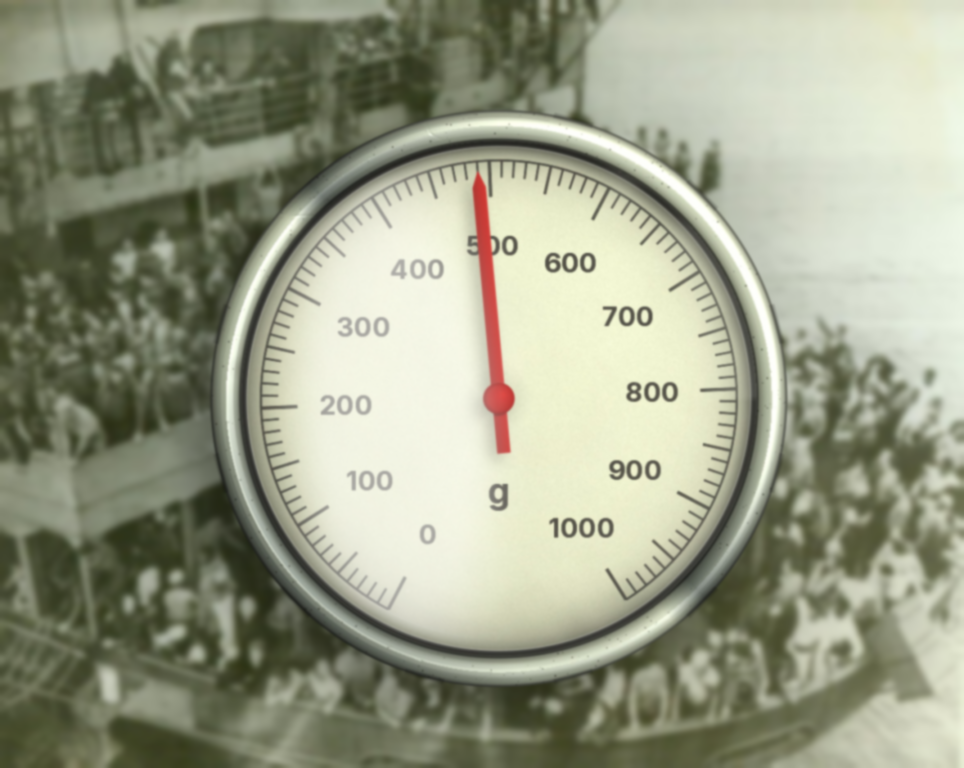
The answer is 490 g
